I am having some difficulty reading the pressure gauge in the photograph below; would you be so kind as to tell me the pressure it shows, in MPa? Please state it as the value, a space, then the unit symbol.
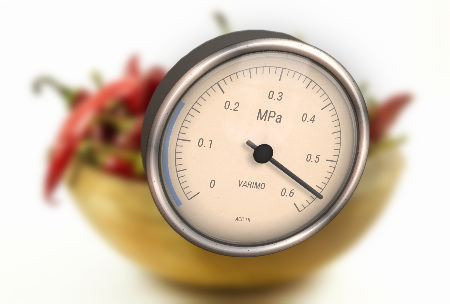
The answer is 0.56 MPa
